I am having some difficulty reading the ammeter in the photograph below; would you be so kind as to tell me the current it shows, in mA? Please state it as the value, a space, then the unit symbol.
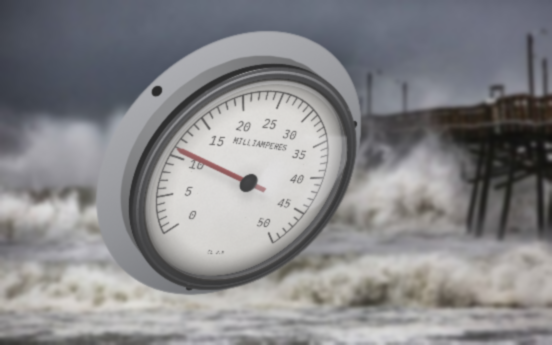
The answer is 11 mA
